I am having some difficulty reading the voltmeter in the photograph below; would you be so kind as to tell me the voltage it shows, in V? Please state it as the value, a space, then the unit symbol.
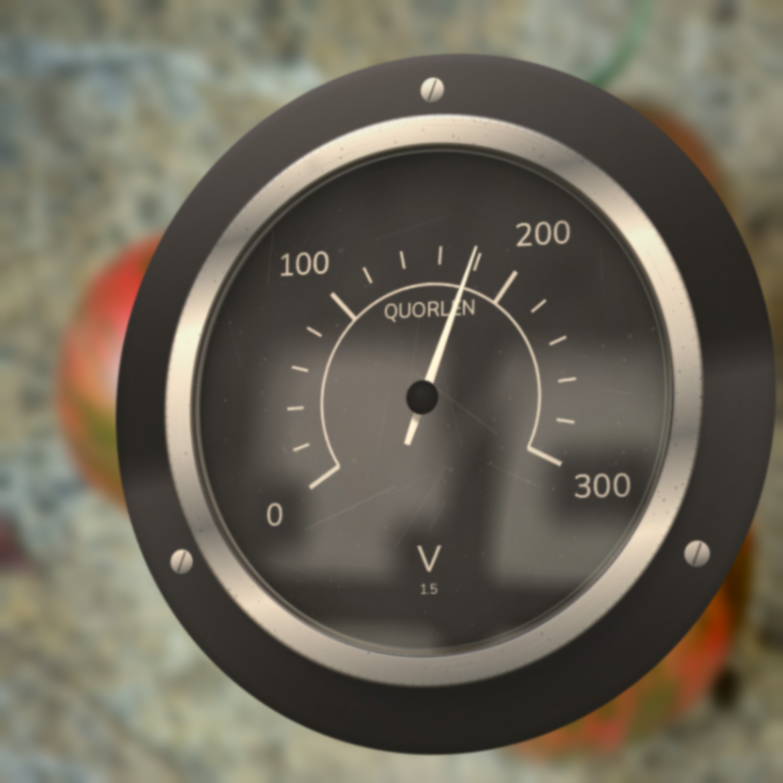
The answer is 180 V
